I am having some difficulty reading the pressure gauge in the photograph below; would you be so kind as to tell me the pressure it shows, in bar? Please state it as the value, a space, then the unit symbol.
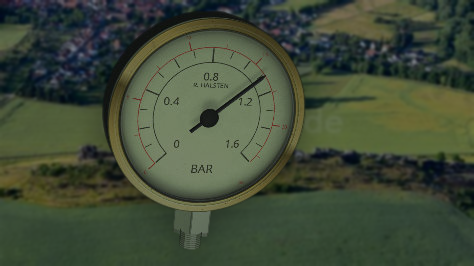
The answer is 1.1 bar
